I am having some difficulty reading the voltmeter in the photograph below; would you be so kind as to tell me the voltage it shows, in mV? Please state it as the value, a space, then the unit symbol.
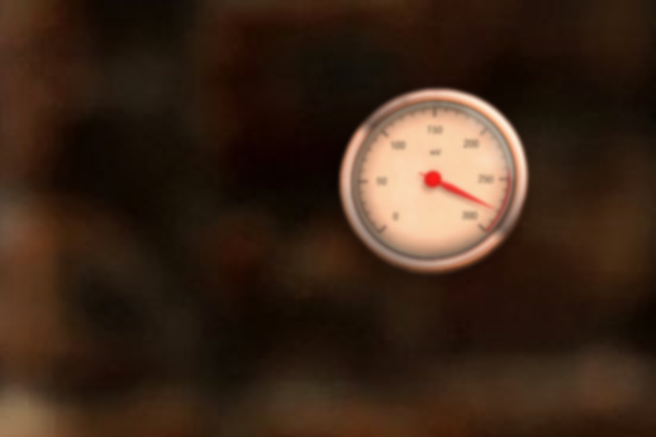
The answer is 280 mV
